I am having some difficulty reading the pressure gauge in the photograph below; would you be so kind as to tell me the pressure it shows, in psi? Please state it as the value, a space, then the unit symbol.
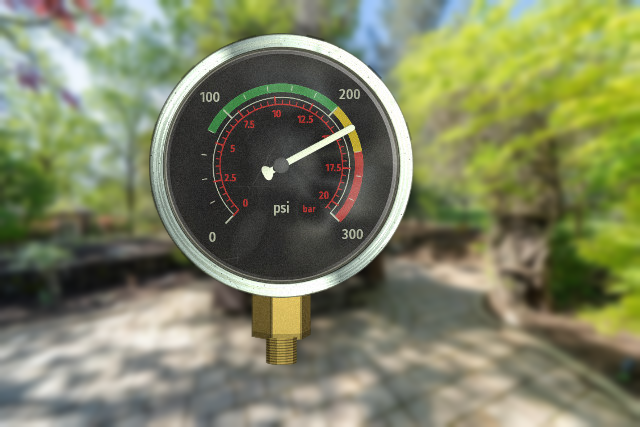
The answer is 220 psi
